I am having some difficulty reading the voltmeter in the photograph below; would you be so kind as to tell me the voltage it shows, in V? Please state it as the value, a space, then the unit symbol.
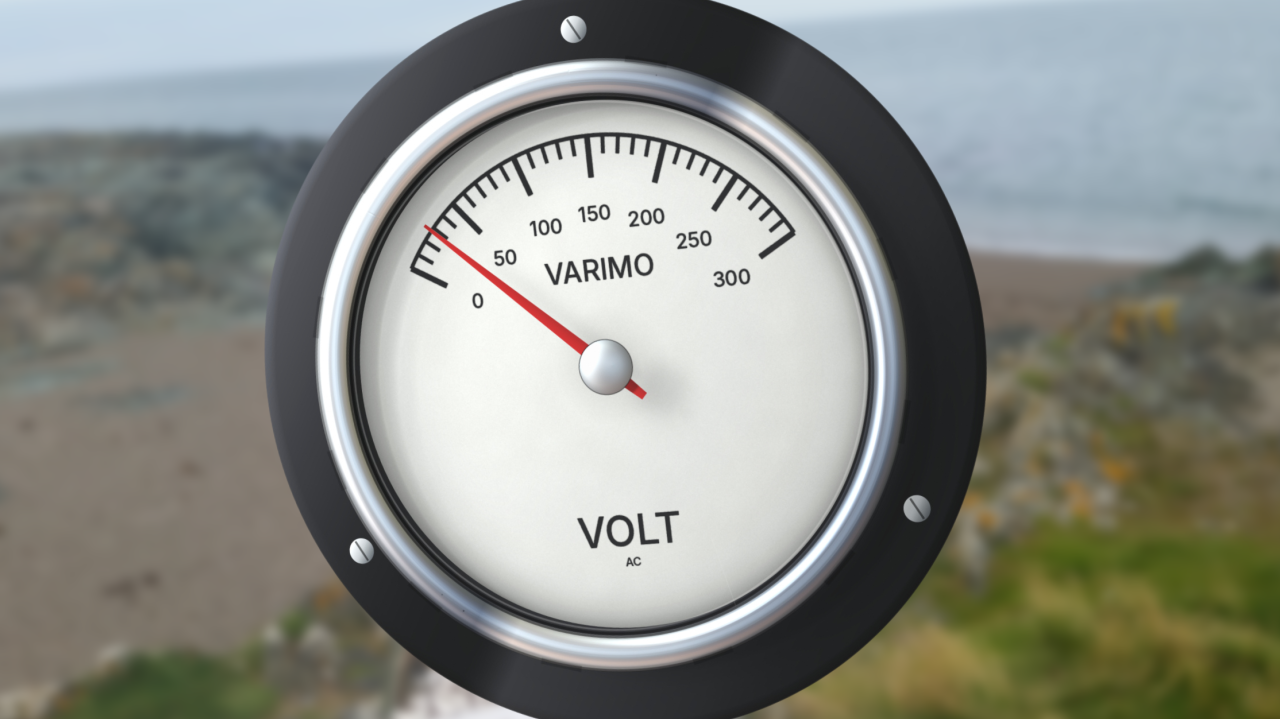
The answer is 30 V
